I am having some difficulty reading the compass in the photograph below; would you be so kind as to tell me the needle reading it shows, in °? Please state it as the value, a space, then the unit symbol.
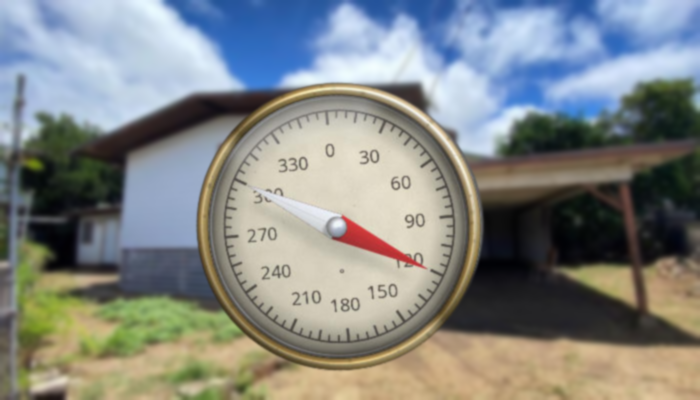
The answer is 120 °
